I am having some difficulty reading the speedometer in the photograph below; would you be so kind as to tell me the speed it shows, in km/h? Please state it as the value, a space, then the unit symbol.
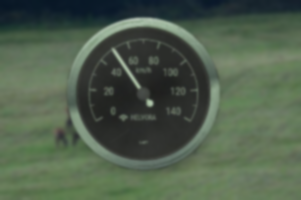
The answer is 50 km/h
